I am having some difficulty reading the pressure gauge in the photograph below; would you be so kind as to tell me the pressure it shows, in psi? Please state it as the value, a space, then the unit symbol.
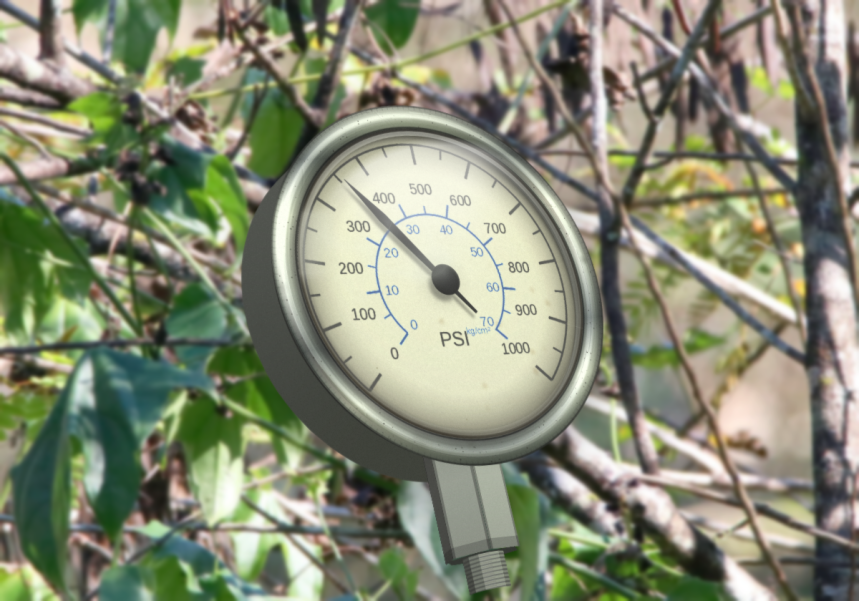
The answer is 350 psi
